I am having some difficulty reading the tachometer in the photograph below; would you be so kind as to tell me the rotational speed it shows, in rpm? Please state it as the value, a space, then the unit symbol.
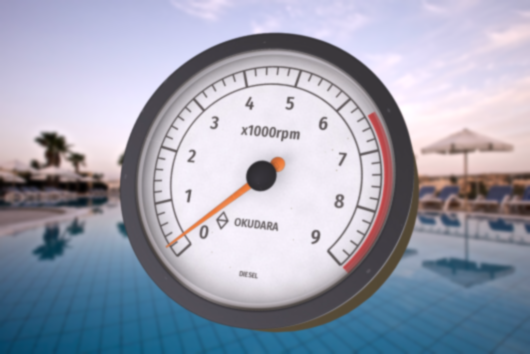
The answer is 200 rpm
